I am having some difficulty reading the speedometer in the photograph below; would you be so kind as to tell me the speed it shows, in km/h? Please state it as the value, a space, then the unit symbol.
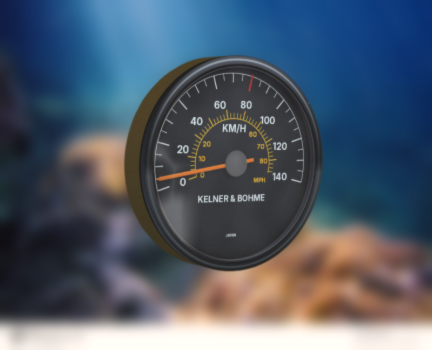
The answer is 5 km/h
